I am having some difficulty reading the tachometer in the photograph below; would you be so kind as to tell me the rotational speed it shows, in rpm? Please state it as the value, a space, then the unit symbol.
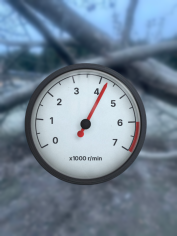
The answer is 4250 rpm
